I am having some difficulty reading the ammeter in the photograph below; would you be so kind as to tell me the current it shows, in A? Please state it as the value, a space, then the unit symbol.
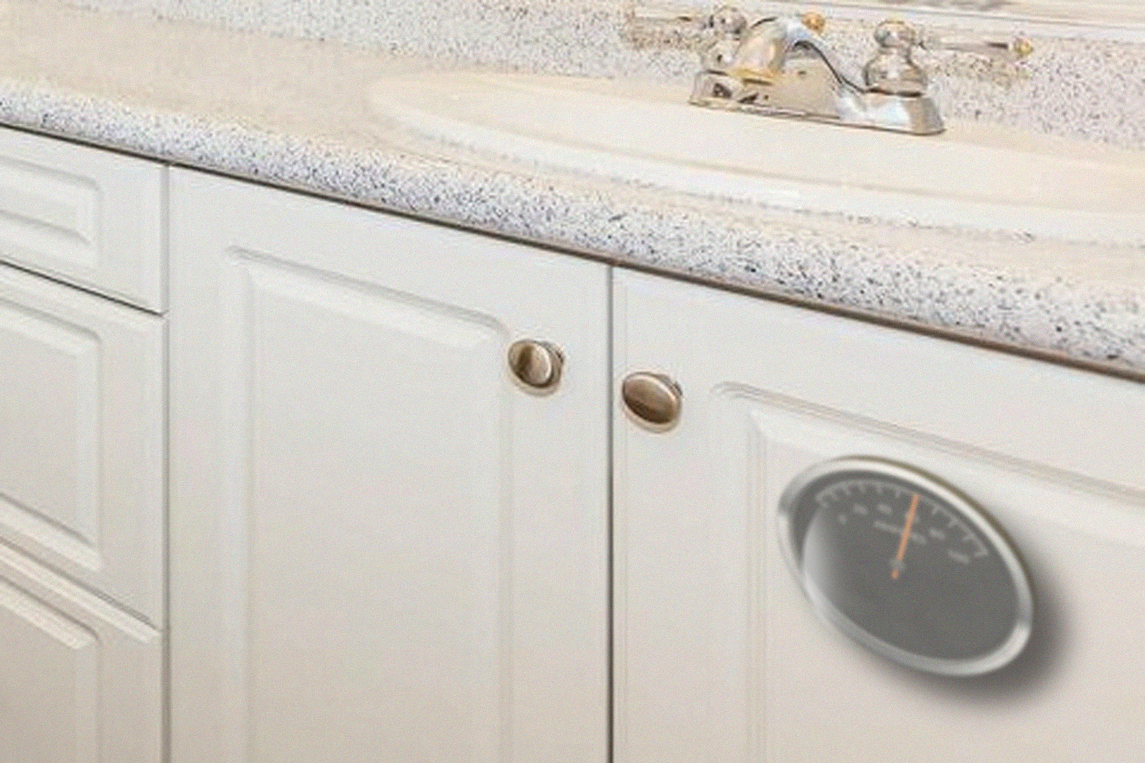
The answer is 60 A
